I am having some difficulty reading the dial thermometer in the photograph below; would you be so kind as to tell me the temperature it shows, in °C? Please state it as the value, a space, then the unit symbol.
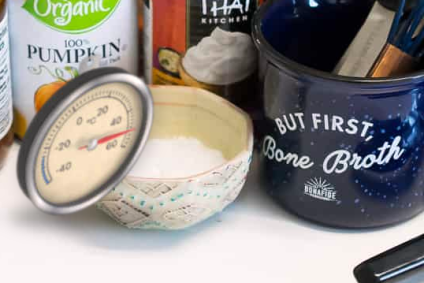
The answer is 50 °C
